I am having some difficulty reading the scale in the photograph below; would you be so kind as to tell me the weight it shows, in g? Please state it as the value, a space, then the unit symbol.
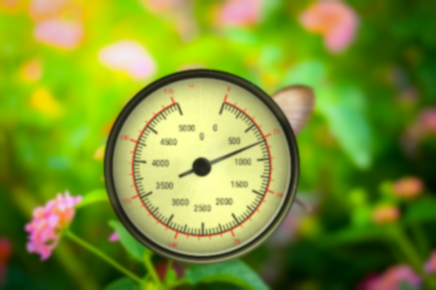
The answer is 750 g
